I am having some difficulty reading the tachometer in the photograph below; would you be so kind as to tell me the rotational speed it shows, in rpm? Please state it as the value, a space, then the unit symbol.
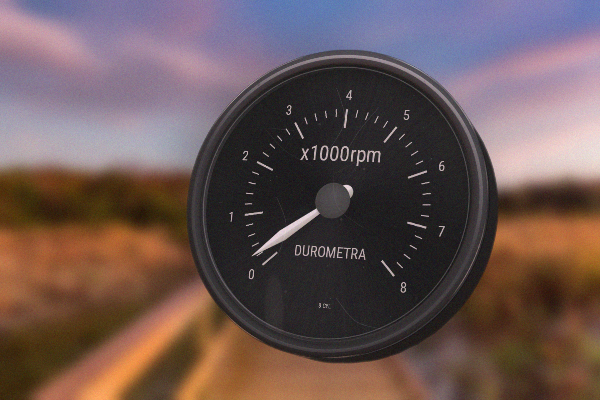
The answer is 200 rpm
